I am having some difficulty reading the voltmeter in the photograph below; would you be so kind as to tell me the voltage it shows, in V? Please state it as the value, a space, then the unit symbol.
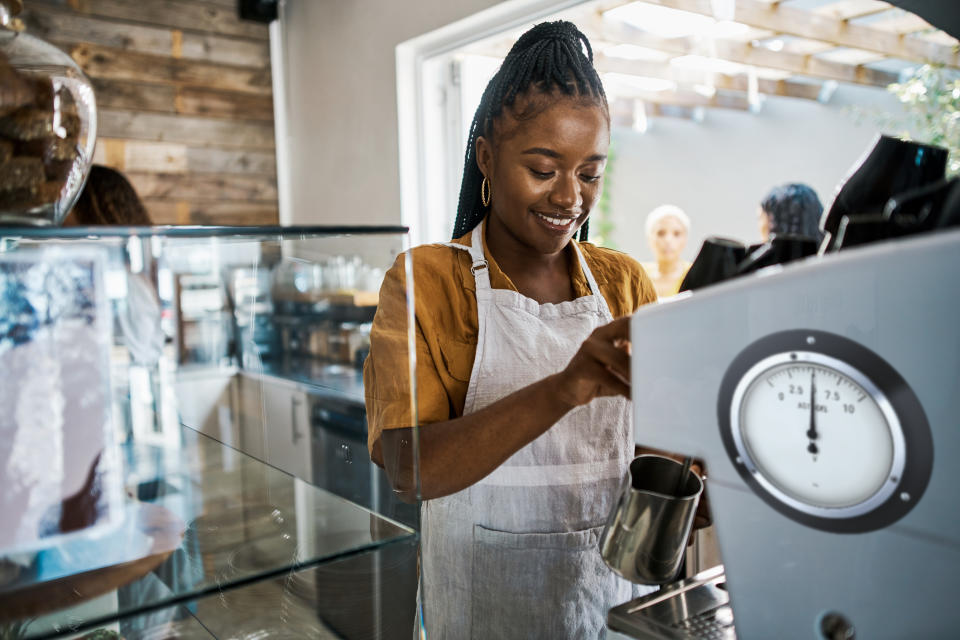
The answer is 5 V
